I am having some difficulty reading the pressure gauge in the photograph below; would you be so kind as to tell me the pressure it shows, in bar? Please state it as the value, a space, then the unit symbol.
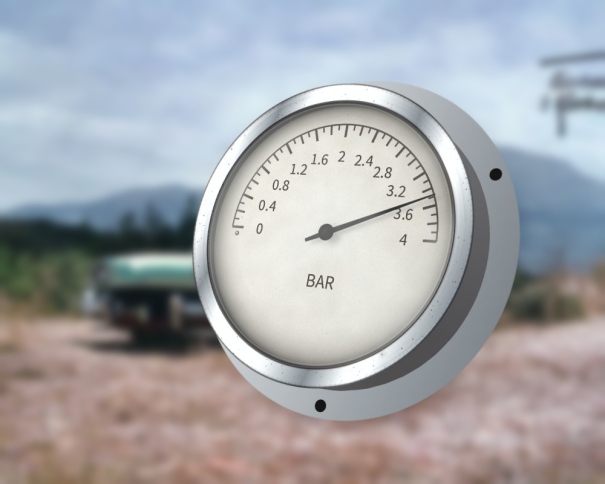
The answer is 3.5 bar
